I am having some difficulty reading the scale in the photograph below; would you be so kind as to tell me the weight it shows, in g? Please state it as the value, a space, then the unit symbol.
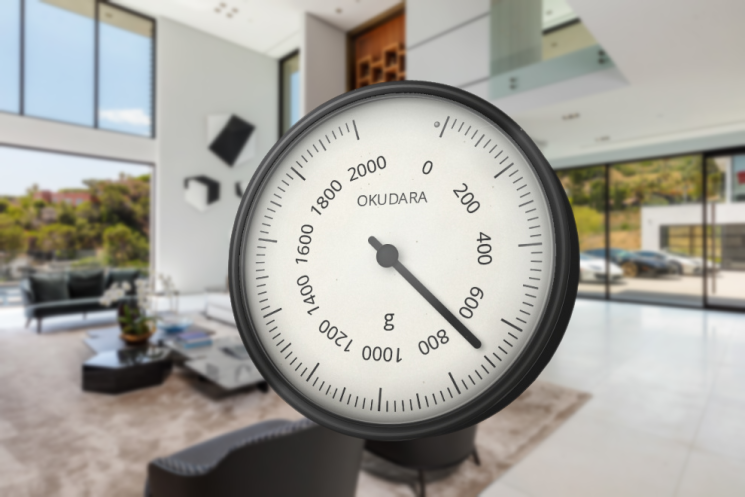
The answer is 690 g
